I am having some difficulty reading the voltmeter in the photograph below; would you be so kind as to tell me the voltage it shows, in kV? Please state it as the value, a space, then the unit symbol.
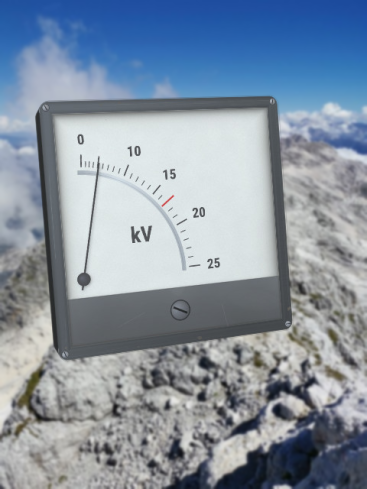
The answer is 5 kV
